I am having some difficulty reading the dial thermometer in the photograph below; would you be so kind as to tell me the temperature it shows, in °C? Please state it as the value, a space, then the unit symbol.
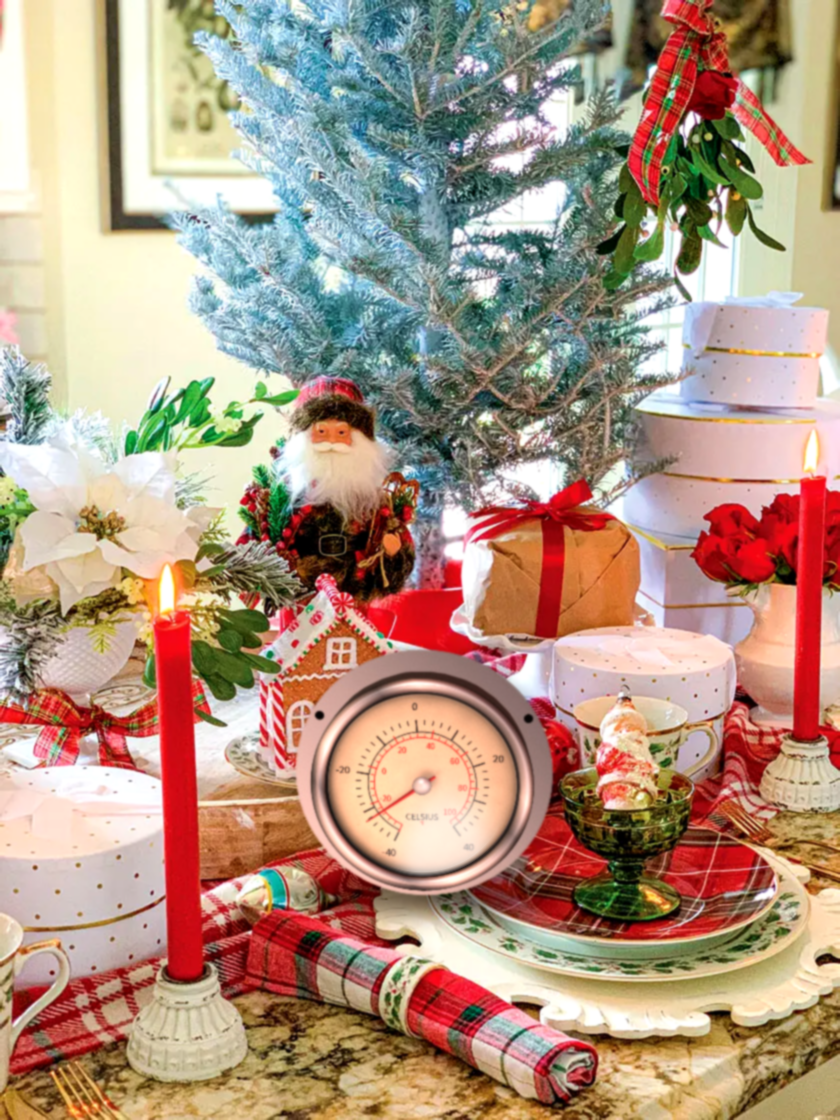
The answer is -32 °C
